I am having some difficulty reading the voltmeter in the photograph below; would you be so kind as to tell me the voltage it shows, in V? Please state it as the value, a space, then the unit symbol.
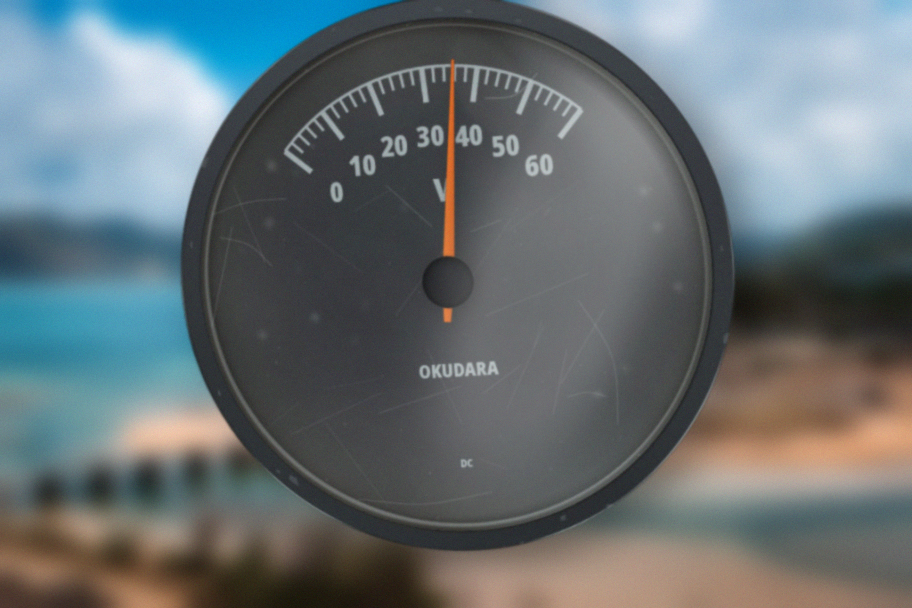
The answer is 36 V
